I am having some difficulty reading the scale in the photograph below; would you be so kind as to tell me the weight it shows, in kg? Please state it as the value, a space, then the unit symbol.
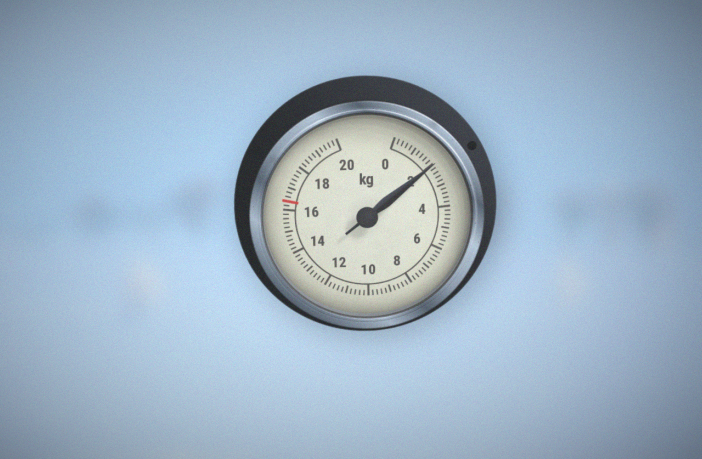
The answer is 2 kg
